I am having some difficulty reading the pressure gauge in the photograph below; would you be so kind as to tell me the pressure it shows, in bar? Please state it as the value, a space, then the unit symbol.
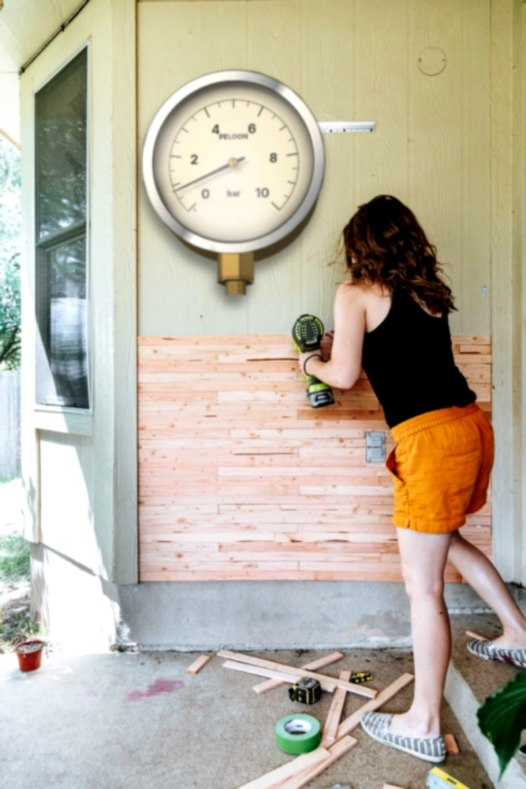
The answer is 0.75 bar
